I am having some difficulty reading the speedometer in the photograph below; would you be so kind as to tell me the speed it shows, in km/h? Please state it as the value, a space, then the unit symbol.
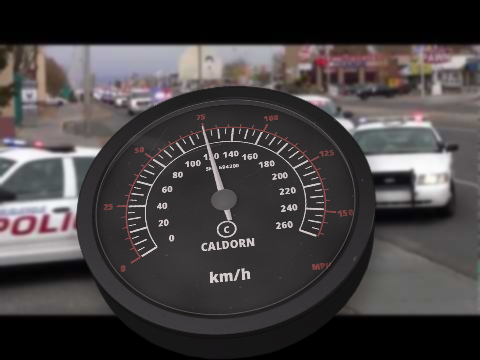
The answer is 120 km/h
